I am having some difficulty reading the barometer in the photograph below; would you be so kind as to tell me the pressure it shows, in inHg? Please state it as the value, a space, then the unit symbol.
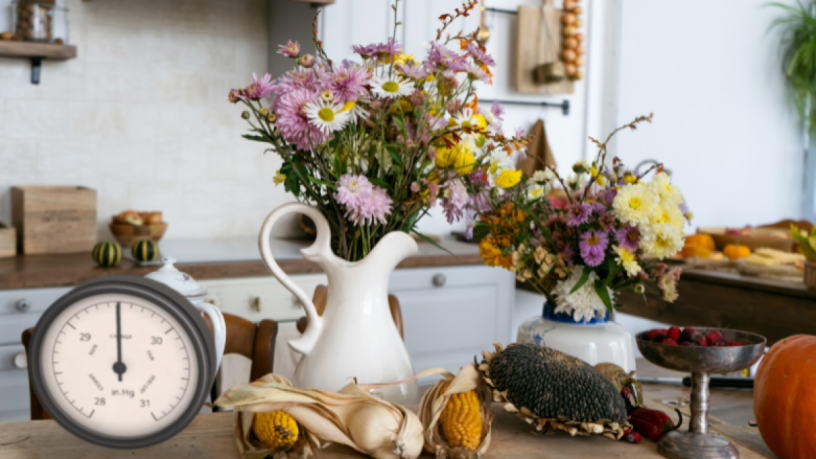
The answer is 29.5 inHg
